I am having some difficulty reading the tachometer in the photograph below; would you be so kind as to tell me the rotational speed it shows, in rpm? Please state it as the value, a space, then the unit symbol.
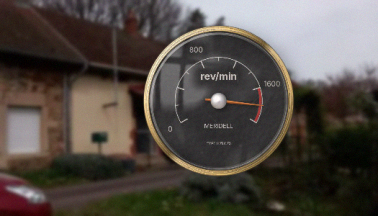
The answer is 1800 rpm
